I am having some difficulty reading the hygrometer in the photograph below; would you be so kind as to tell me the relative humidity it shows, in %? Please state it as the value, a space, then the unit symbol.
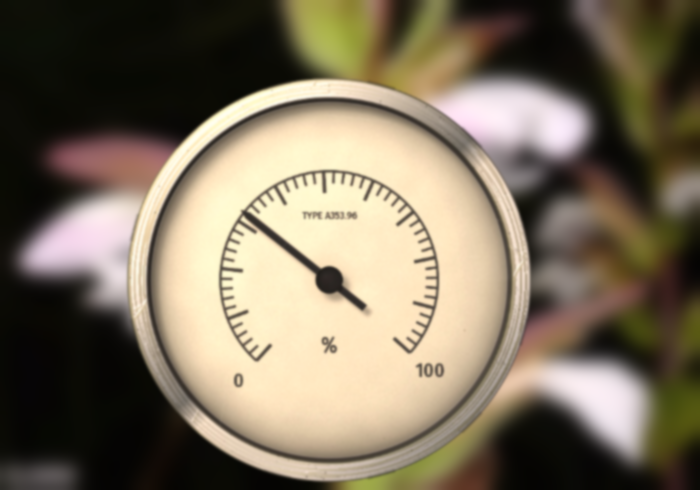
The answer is 32 %
